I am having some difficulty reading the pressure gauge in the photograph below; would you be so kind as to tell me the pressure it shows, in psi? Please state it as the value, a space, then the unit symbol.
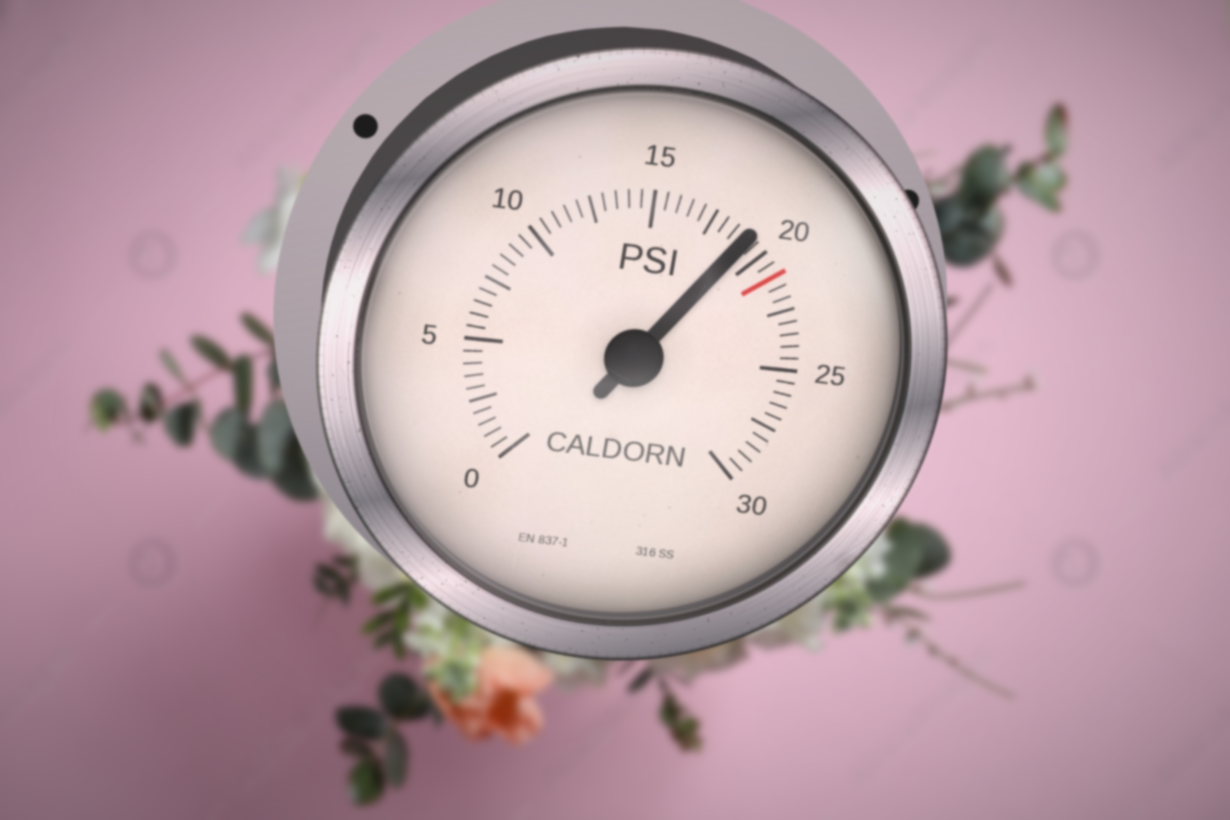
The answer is 19 psi
